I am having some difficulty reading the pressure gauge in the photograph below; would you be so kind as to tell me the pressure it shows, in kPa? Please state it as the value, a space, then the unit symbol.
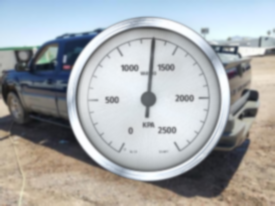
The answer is 1300 kPa
